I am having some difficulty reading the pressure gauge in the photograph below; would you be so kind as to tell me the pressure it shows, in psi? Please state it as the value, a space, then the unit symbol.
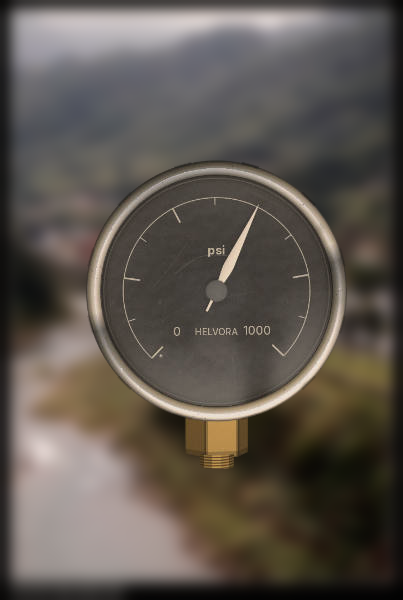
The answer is 600 psi
